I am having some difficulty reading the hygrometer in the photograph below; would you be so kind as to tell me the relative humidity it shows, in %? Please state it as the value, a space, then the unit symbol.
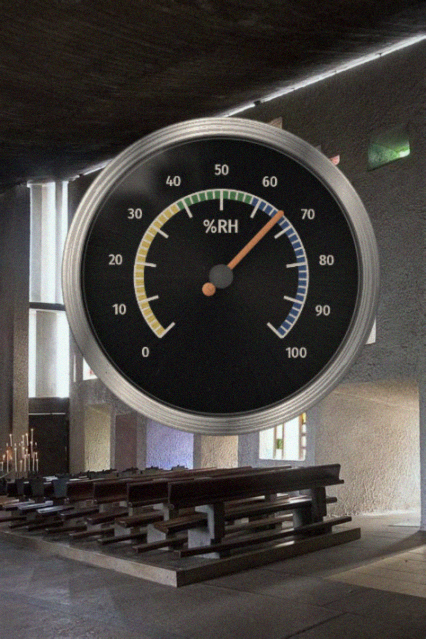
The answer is 66 %
